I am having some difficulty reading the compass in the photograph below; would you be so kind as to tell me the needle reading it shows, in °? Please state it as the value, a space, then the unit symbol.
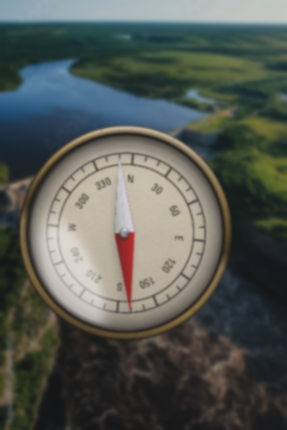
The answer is 170 °
